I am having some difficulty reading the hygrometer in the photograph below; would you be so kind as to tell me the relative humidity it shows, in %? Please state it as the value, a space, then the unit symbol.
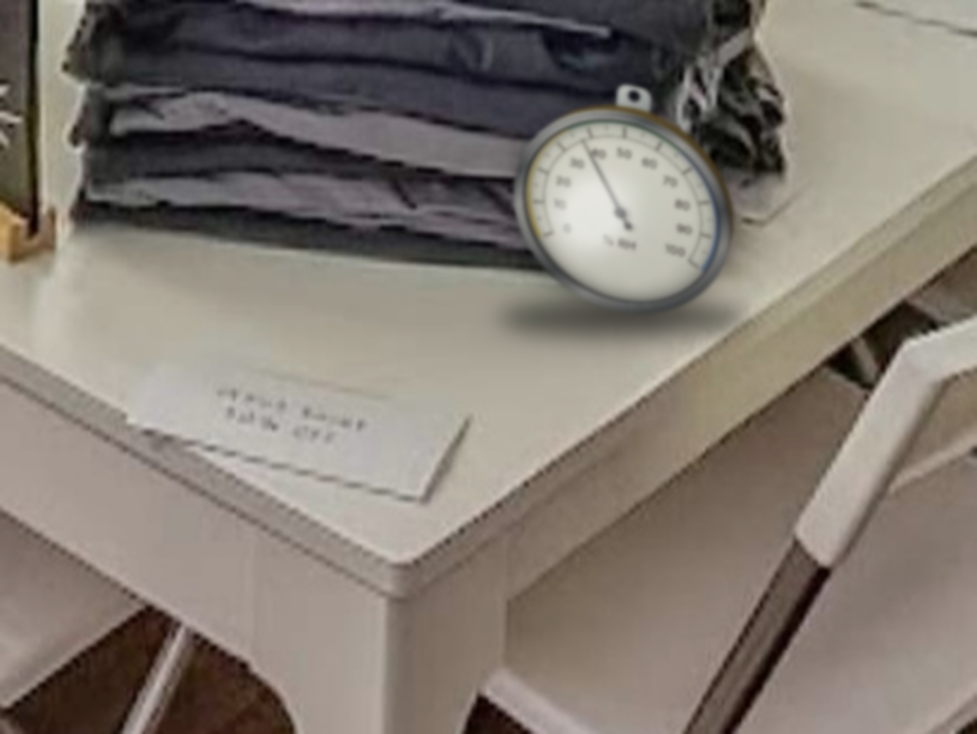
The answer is 37.5 %
